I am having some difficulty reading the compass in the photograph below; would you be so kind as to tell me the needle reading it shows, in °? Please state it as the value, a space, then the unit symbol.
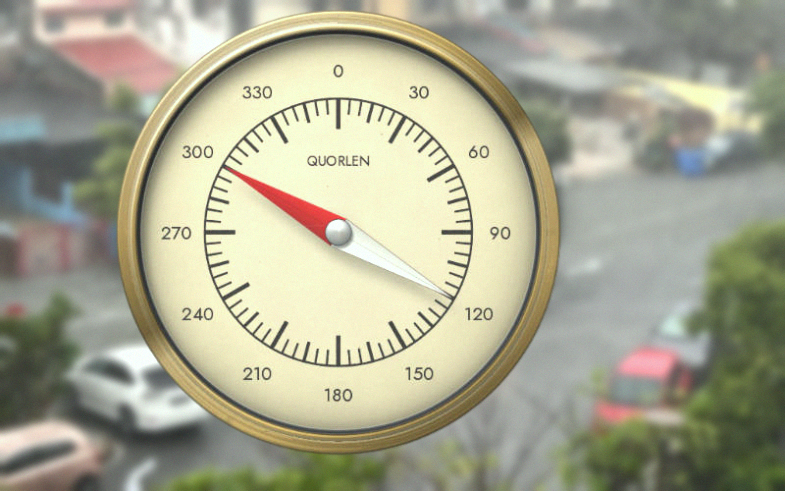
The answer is 300 °
